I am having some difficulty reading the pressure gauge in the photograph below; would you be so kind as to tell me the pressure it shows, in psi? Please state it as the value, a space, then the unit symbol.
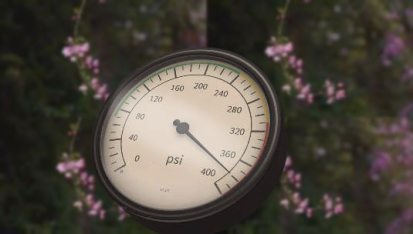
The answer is 380 psi
